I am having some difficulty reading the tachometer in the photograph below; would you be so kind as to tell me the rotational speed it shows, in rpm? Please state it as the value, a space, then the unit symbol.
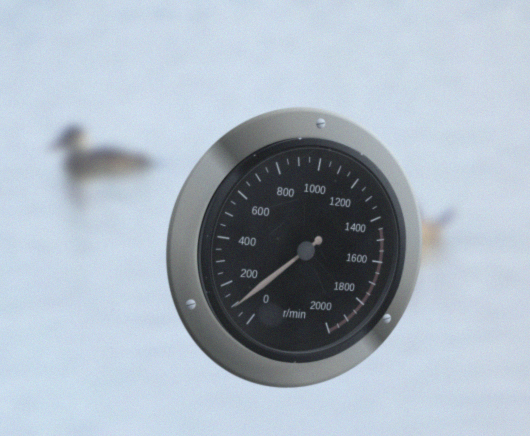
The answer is 100 rpm
